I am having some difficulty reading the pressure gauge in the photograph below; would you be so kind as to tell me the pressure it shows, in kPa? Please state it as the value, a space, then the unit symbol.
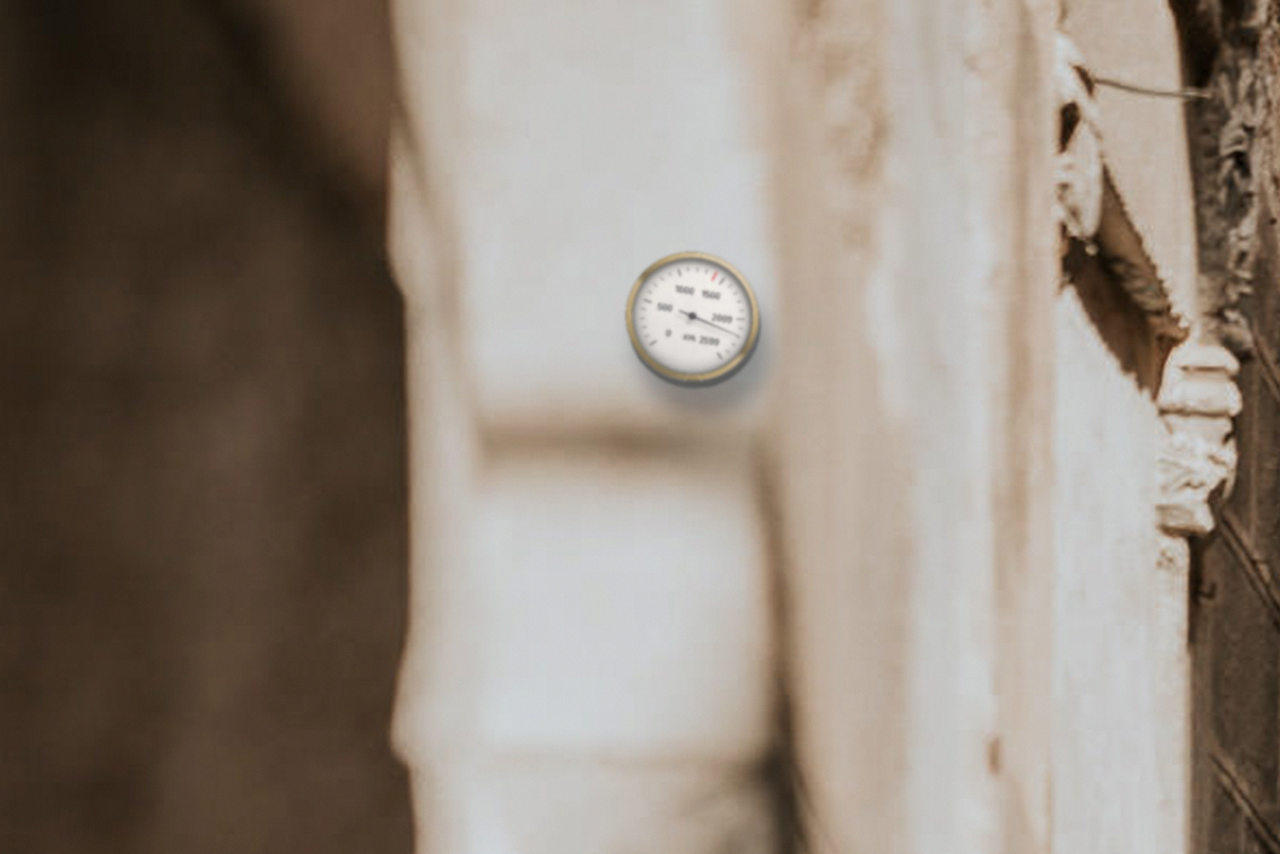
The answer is 2200 kPa
